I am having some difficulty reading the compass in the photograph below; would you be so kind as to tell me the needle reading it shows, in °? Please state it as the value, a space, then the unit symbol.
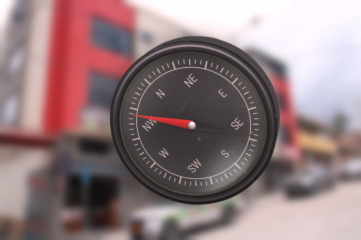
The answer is 325 °
